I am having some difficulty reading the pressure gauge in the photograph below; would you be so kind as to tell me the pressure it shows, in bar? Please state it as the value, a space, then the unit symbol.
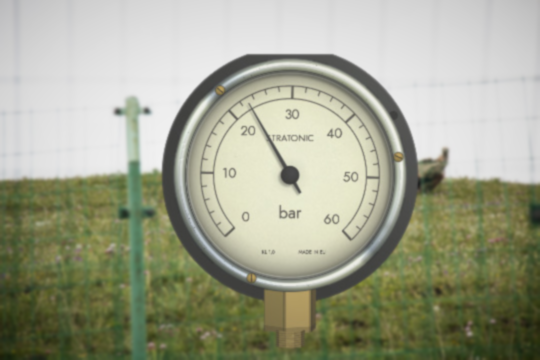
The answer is 23 bar
